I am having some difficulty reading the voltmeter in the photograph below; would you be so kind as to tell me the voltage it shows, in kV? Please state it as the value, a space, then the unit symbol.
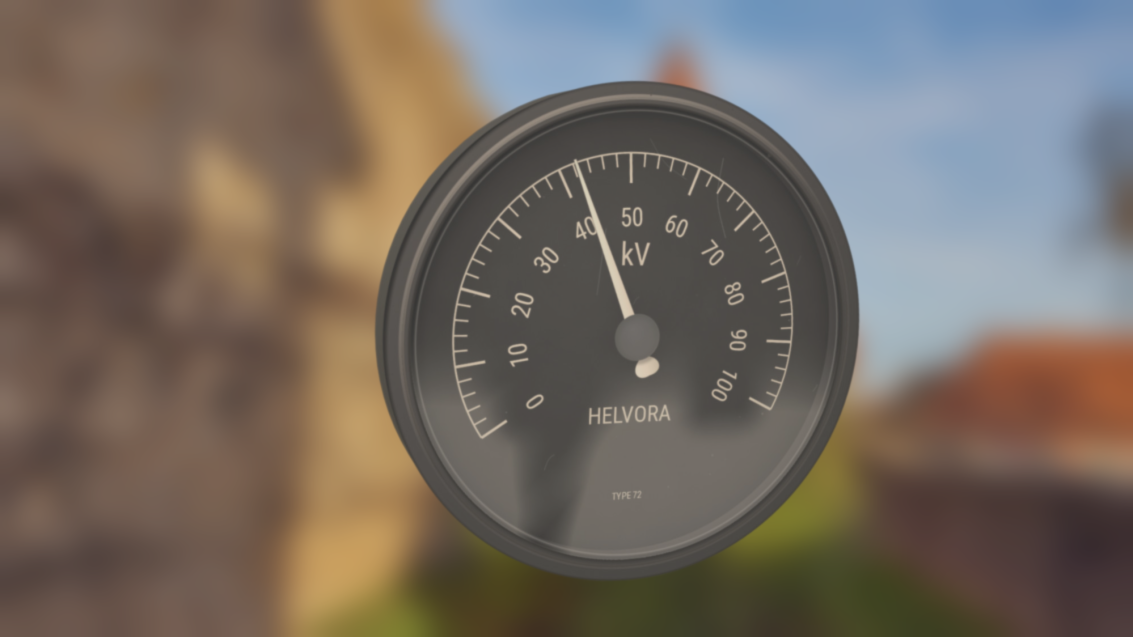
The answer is 42 kV
